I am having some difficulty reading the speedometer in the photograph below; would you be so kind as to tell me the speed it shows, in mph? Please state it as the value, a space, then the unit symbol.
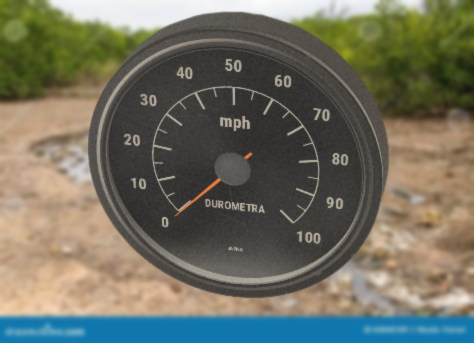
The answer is 0 mph
